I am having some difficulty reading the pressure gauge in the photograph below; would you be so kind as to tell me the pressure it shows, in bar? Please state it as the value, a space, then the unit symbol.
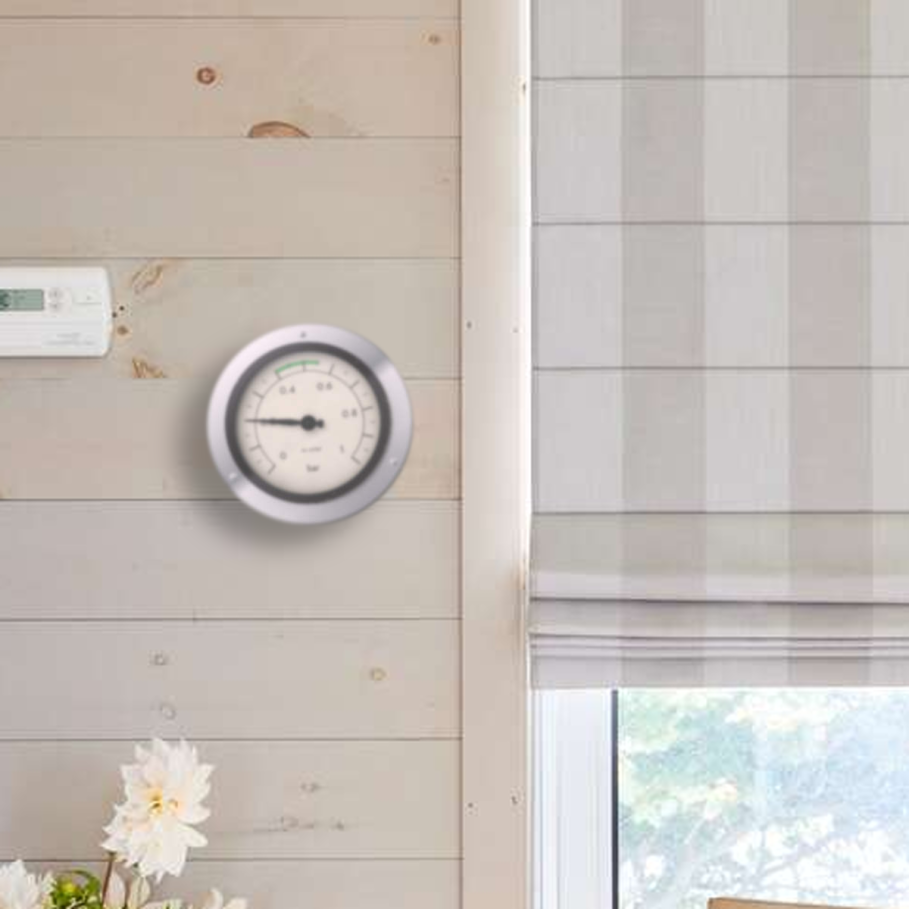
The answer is 0.2 bar
